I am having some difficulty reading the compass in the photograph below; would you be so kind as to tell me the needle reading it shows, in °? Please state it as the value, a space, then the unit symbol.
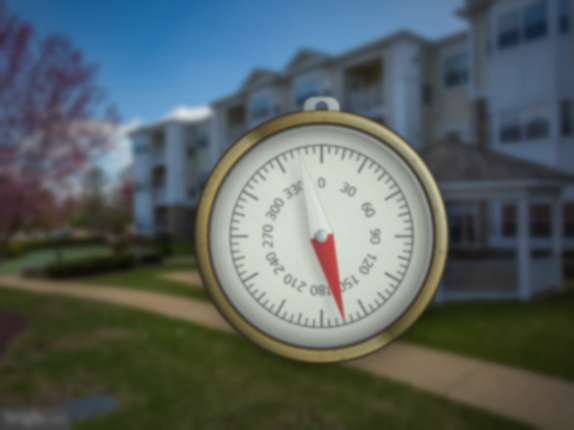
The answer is 165 °
